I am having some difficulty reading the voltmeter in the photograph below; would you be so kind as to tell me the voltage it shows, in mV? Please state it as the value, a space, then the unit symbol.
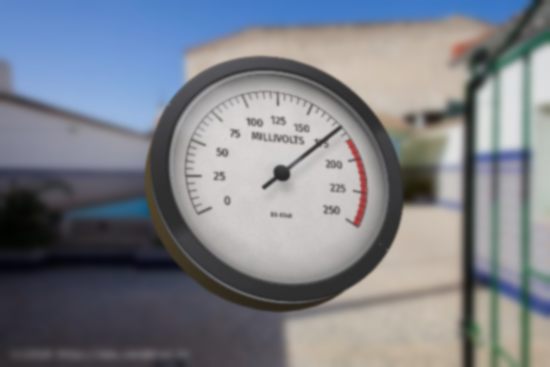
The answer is 175 mV
